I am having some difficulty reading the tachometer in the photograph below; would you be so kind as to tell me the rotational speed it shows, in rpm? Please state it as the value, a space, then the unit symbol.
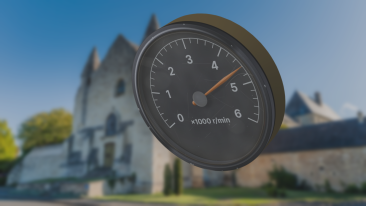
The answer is 4600 rpm
